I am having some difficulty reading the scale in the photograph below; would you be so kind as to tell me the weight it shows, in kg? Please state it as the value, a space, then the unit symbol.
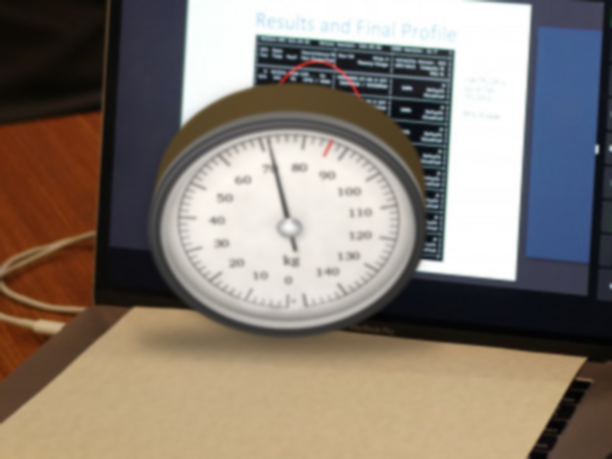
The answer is 72 kg
